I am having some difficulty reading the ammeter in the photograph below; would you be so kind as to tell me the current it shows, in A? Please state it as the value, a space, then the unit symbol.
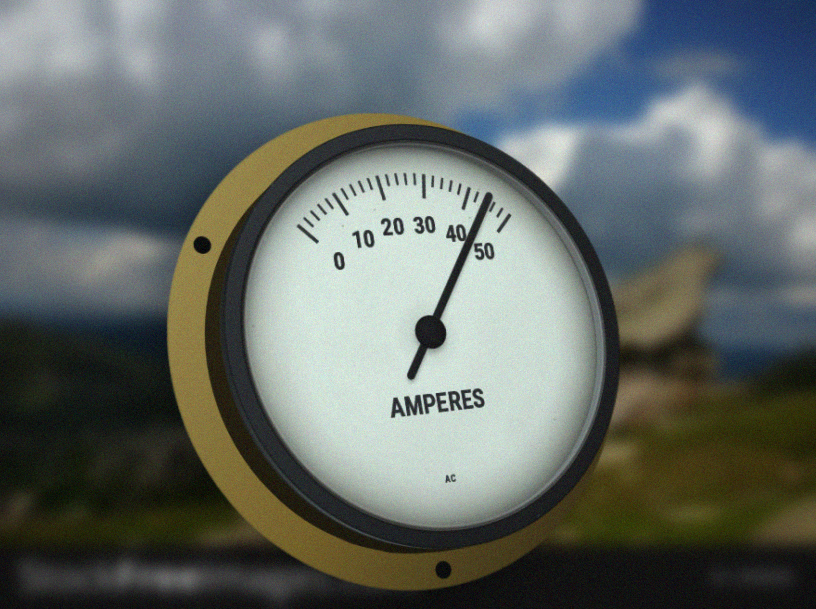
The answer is 44 A
